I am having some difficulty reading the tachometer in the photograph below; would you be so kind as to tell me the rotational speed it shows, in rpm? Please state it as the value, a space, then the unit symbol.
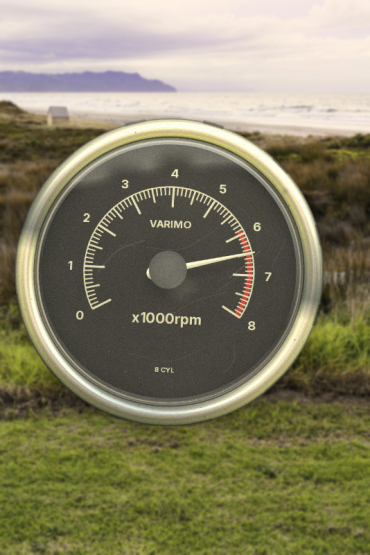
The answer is 6500 rpm
